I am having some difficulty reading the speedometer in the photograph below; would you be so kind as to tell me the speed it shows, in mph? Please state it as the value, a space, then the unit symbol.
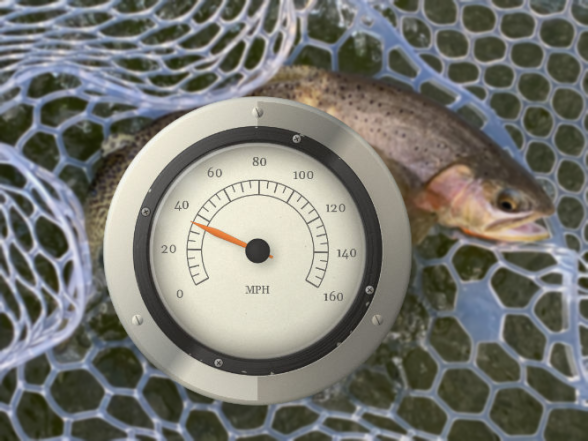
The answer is 35 mph
